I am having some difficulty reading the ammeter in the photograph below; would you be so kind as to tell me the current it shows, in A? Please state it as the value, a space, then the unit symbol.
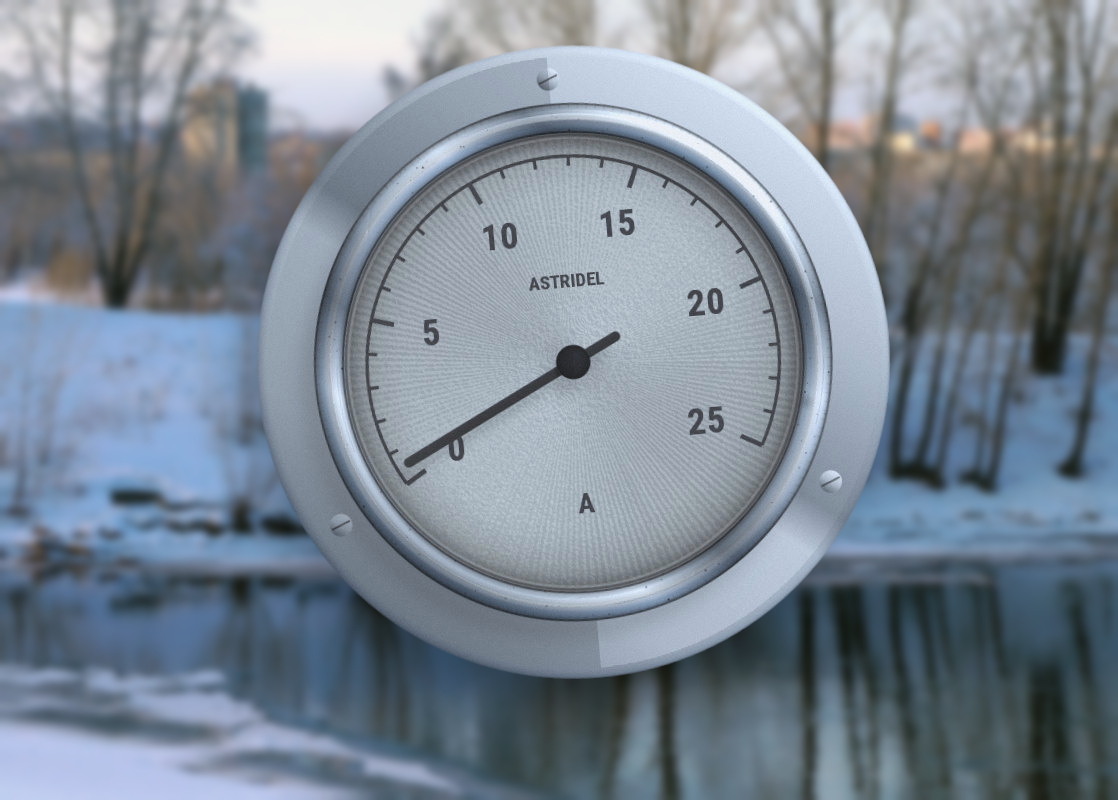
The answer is 0.5 A
